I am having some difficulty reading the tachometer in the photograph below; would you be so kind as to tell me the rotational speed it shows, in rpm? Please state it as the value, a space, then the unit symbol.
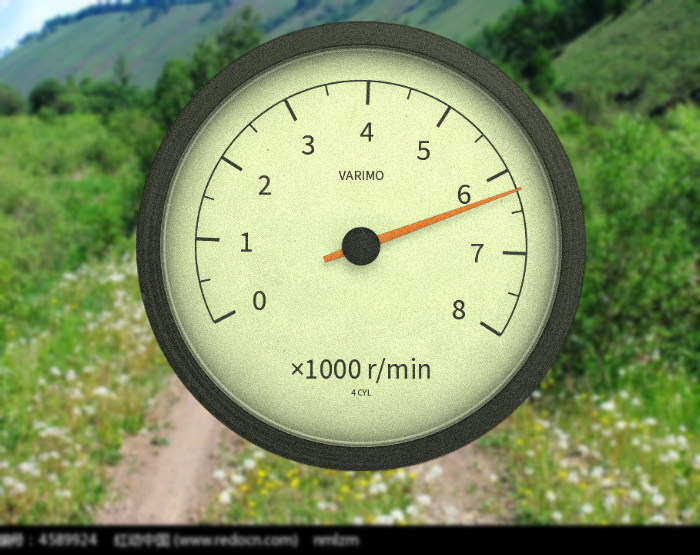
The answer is 6250 rpm
